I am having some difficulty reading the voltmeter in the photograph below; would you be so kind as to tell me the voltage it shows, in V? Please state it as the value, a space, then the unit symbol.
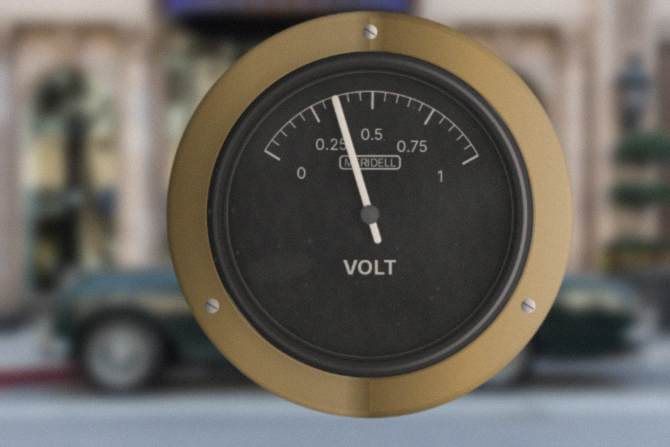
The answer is 0.35 V
